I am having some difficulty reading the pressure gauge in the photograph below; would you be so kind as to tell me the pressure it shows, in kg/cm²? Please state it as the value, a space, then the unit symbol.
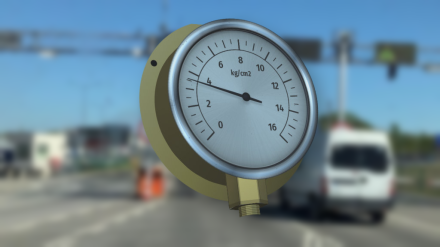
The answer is 3.5 kg/cm²
